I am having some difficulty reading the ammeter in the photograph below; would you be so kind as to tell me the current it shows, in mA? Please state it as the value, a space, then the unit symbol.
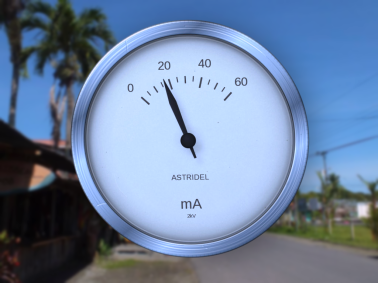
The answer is 17.5 mA
